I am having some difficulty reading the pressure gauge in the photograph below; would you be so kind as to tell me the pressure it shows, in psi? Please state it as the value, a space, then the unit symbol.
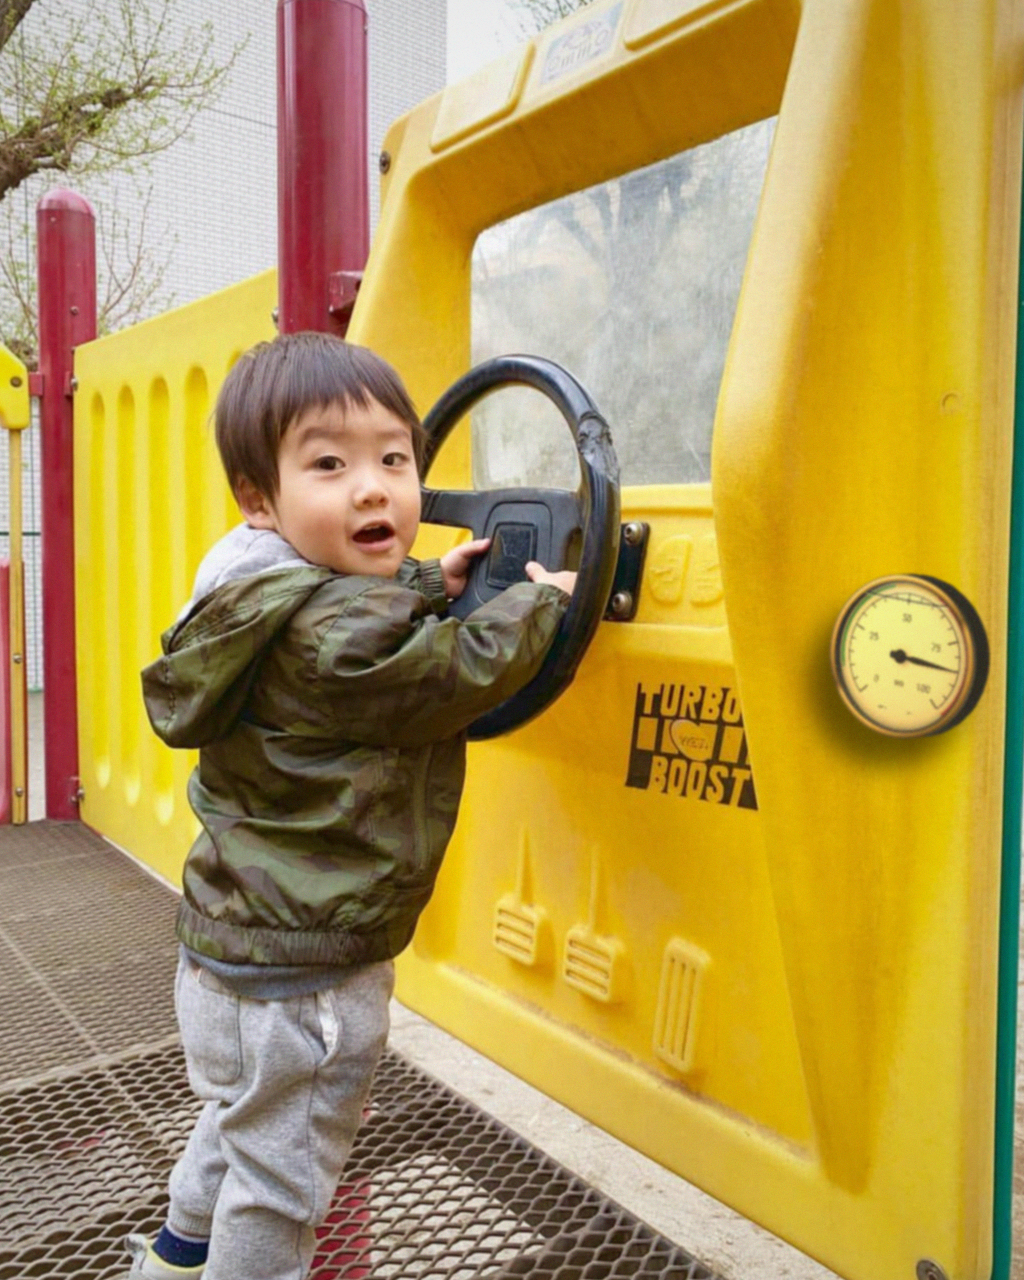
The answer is 85 psi
